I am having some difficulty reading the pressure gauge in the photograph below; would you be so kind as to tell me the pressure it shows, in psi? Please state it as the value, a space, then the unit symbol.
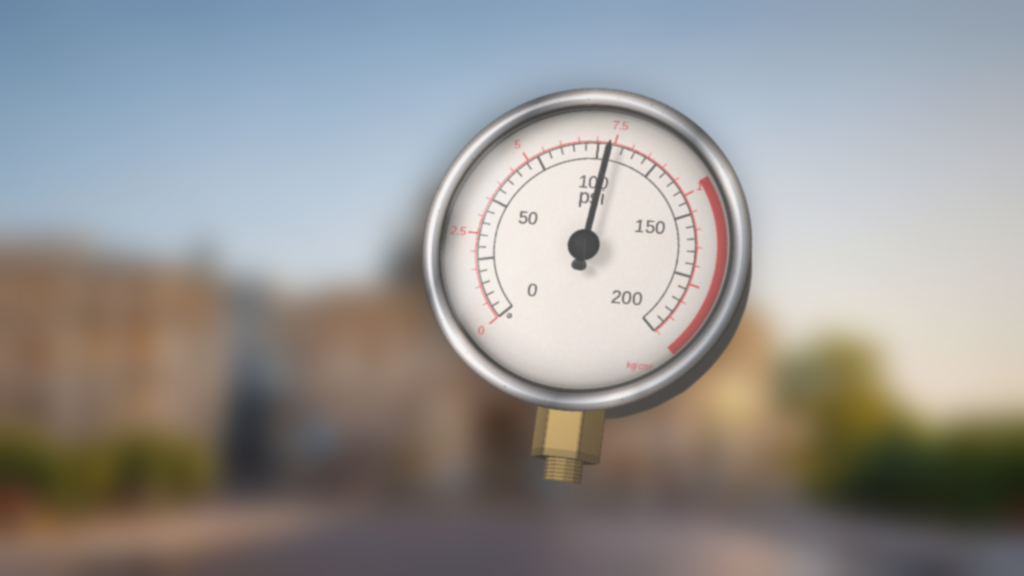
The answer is 105 psi
